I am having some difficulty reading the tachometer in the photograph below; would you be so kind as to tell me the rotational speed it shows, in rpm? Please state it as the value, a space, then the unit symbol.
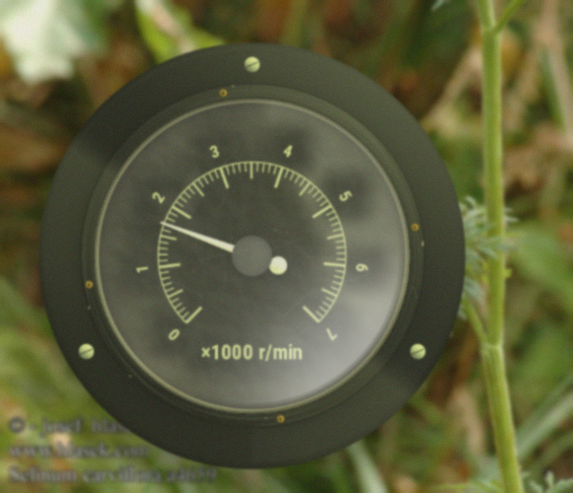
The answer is 1700 rpm
